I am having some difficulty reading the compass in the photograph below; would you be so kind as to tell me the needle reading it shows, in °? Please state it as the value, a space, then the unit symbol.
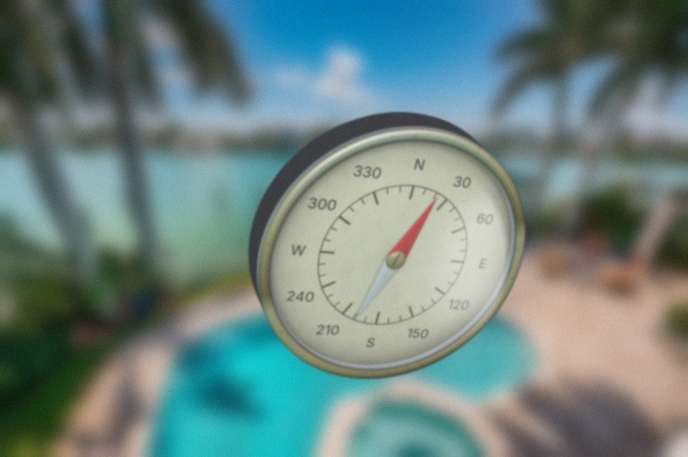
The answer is 20 °
